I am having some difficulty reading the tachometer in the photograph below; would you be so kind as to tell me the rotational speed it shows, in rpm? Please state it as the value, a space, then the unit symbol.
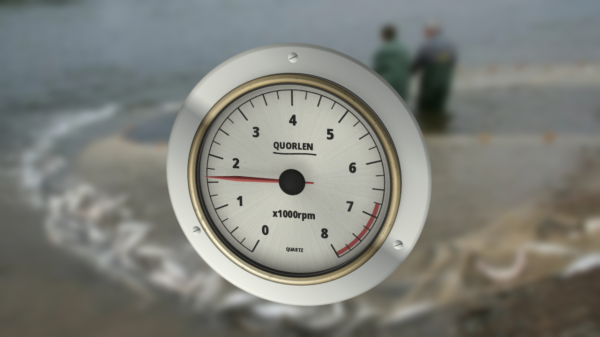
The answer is 1625 rpm
